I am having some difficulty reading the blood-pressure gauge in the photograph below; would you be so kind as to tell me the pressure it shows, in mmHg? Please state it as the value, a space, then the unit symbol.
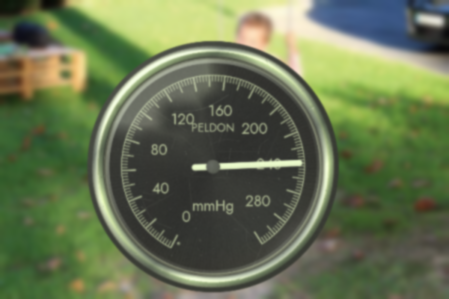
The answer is 240 mmHg
